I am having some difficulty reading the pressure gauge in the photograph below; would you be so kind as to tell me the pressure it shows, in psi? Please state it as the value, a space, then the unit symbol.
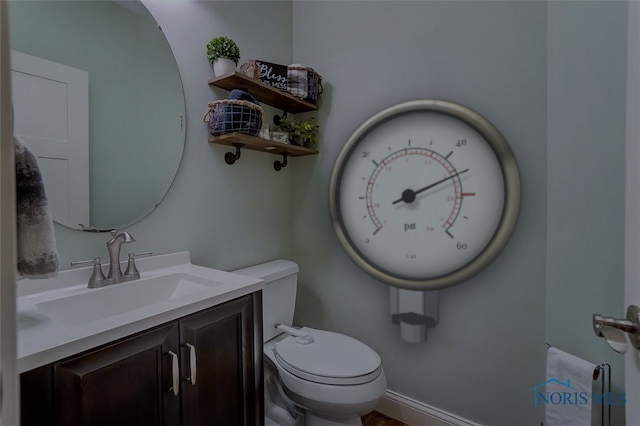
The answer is 45 psi
